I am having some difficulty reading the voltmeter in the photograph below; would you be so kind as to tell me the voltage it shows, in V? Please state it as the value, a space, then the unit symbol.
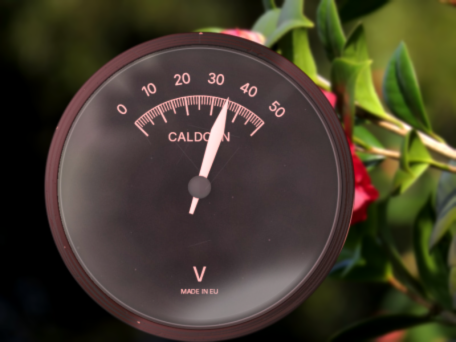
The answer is 35 V
